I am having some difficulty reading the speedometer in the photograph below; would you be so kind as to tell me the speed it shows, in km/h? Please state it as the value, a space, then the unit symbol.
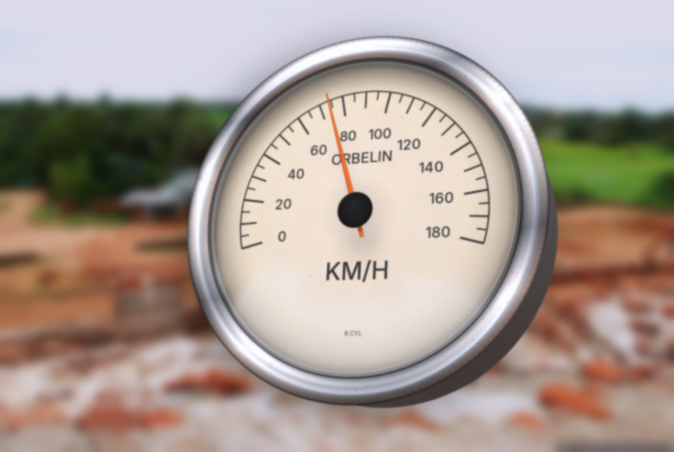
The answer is 75 km/h
